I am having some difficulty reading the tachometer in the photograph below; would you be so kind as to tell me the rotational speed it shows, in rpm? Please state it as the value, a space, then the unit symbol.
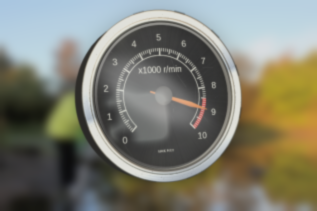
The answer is 9000 rpm
